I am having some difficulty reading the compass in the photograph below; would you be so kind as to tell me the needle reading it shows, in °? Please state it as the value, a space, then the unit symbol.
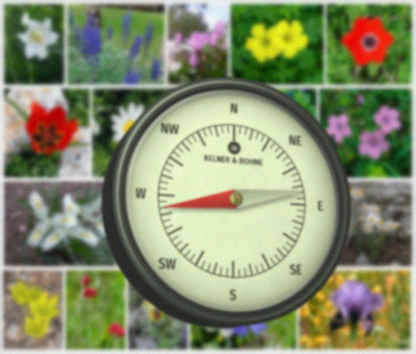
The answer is 260 °
